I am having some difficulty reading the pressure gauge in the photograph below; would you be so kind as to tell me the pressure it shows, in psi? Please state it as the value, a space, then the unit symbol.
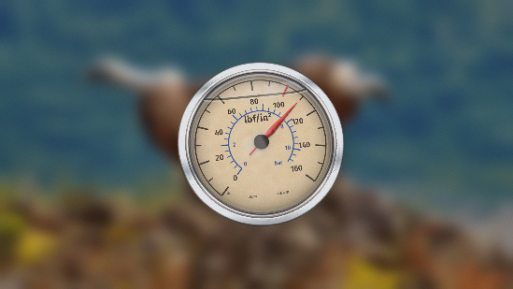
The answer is 110 psi
